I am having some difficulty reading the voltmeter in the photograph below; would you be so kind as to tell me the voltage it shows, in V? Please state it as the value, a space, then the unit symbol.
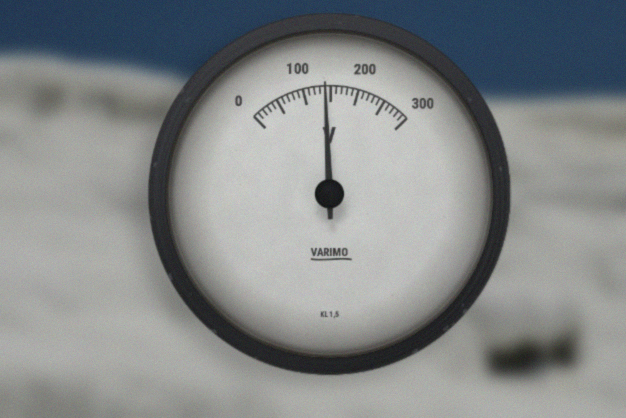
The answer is 140 V
